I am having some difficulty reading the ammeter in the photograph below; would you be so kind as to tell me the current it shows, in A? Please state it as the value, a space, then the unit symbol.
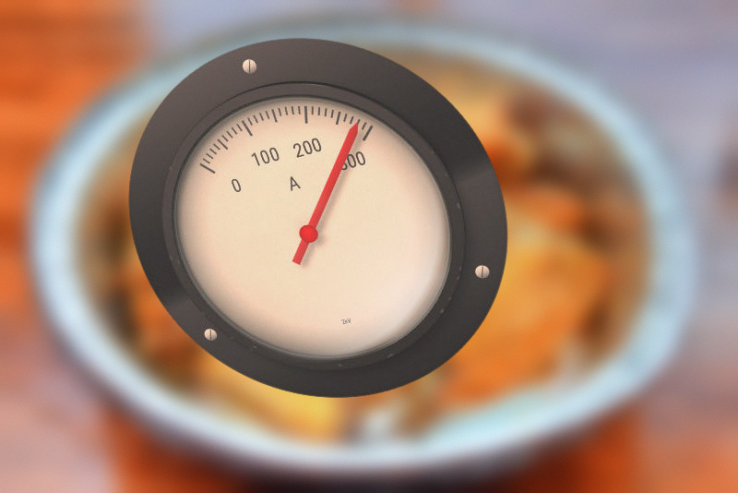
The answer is 280 A
